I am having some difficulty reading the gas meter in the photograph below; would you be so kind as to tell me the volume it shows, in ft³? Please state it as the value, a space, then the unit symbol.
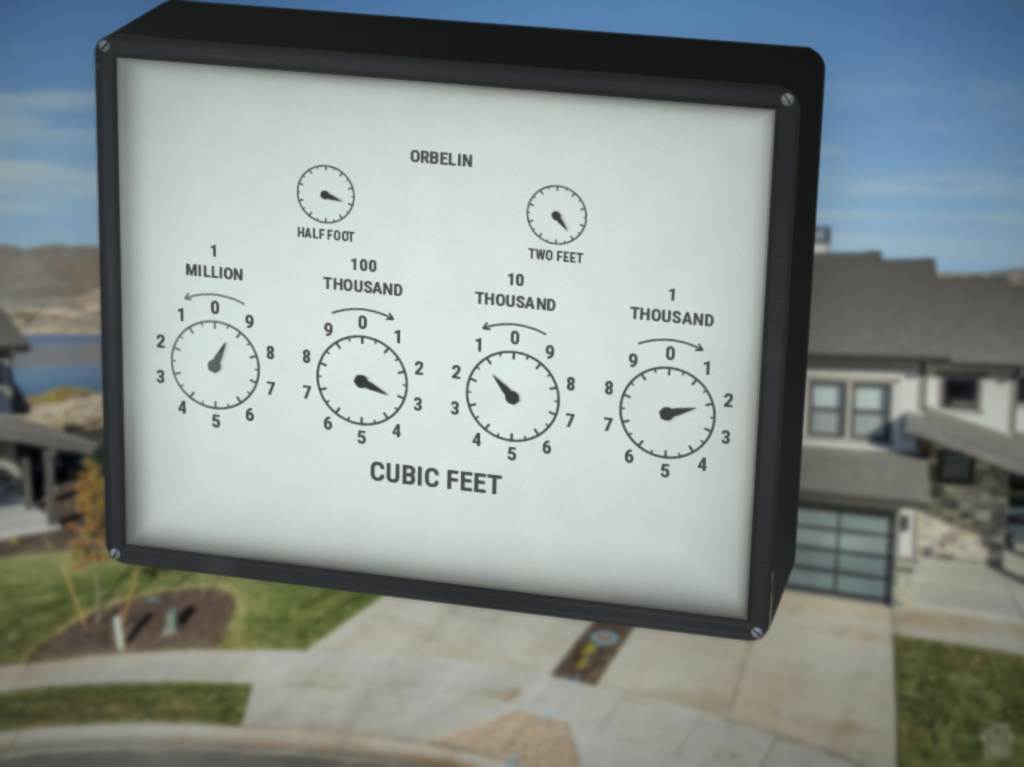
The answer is 931200 ft³
